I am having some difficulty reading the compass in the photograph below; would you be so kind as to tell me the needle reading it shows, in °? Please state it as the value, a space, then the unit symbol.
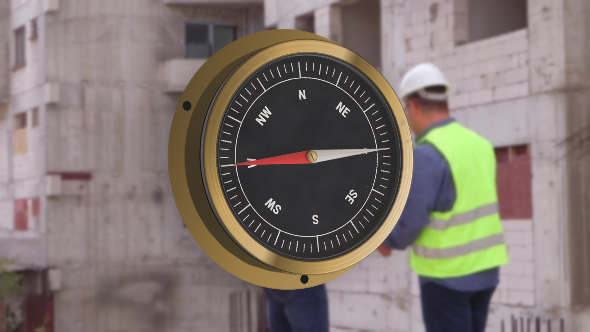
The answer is 270 °
